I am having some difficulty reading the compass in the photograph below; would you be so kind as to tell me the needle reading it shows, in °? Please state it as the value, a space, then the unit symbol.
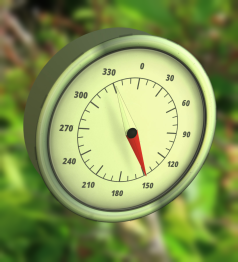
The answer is 150 °
